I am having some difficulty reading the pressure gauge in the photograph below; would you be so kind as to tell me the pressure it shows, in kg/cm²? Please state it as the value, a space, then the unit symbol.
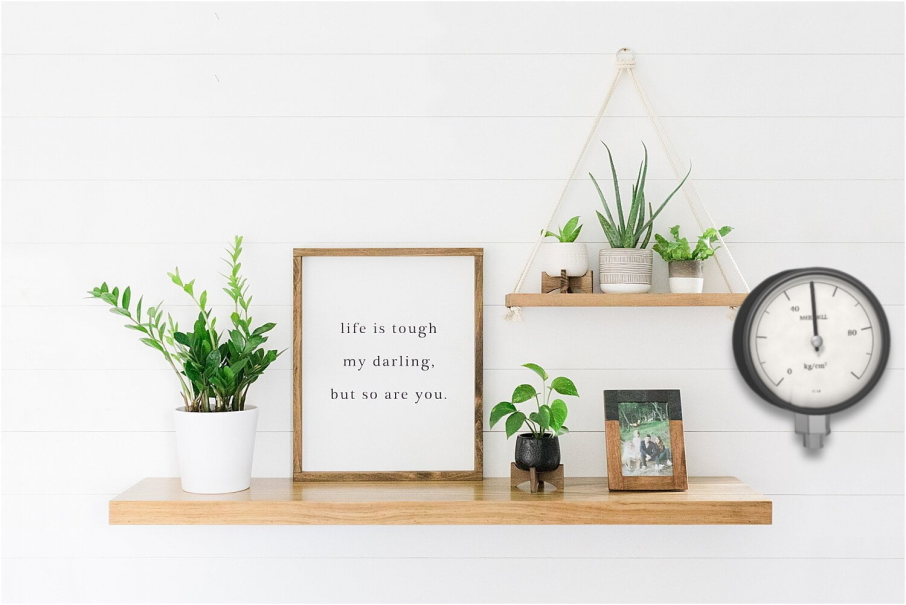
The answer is 50 kg/cm²
